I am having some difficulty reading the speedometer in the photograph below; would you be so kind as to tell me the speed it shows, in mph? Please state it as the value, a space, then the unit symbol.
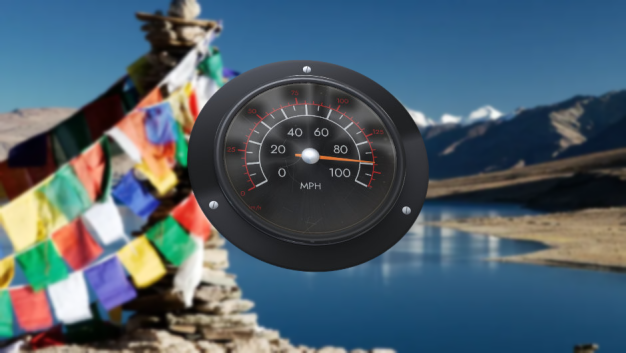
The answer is 90 mph
